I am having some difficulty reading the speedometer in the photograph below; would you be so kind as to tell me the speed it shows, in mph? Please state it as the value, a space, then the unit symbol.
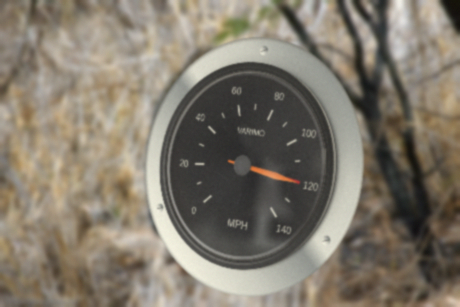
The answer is 120 mph
